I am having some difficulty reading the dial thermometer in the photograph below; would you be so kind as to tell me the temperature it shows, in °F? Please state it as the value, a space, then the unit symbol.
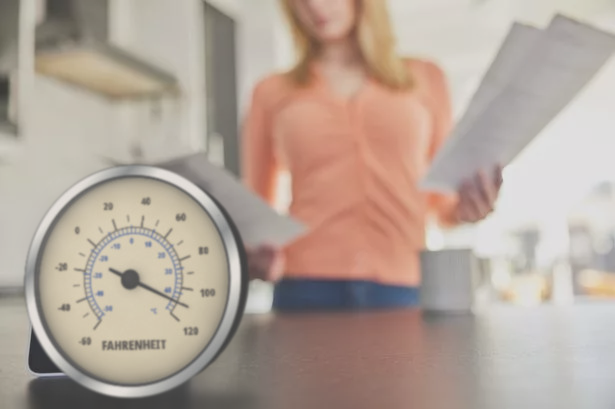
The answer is 110 °F
